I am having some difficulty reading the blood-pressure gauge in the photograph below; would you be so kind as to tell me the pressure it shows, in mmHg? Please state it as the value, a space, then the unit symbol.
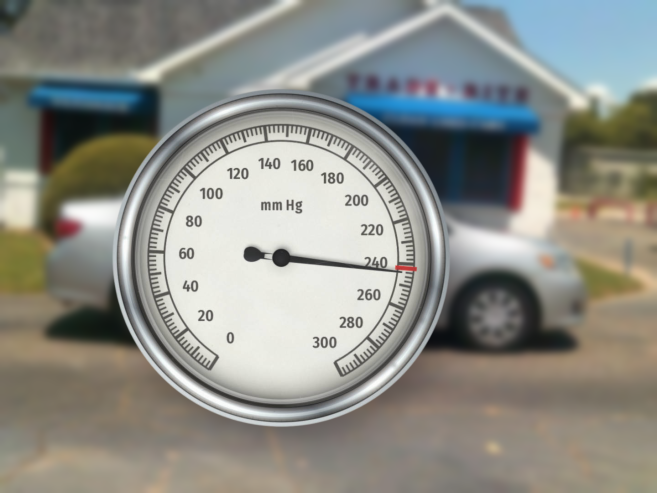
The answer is 244 mmHg
